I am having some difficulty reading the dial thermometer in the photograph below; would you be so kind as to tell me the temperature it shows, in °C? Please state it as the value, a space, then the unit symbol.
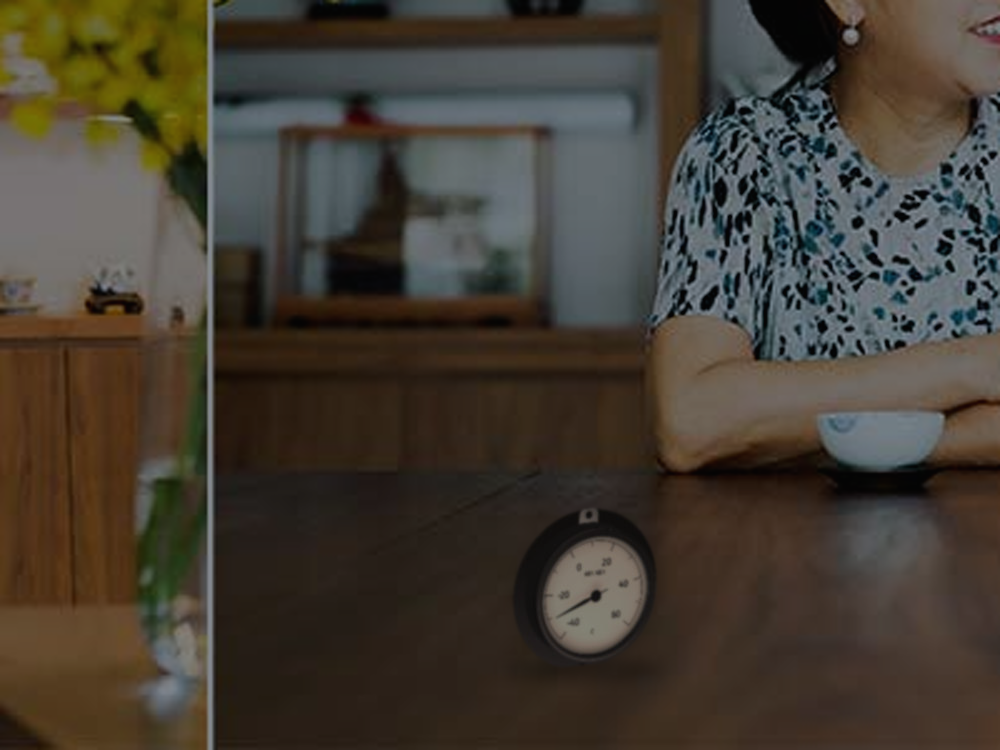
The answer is -30 °C
